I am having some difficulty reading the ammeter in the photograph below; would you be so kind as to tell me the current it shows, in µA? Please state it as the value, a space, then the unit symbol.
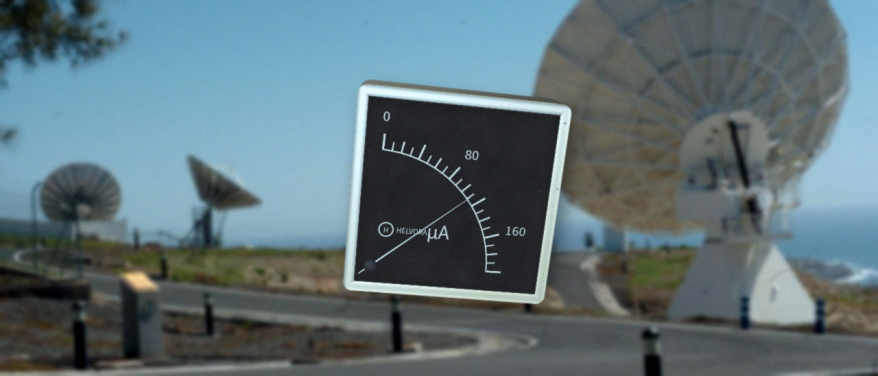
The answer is 110 µA
